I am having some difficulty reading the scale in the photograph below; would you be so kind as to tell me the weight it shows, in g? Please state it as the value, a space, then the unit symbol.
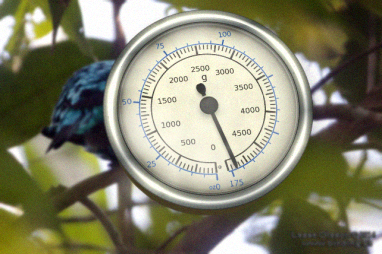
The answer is 4900 g
